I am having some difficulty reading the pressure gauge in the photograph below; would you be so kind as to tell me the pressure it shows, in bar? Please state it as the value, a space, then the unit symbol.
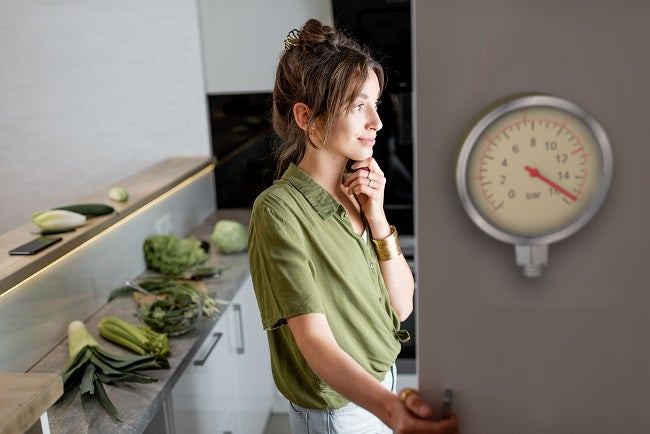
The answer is 15.5 bar
